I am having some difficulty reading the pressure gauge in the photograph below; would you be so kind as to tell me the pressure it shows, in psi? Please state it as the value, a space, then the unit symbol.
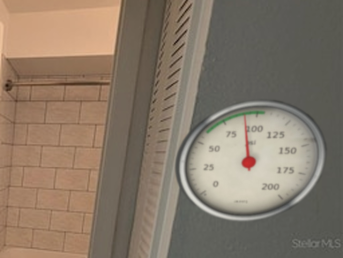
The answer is 90 psi
